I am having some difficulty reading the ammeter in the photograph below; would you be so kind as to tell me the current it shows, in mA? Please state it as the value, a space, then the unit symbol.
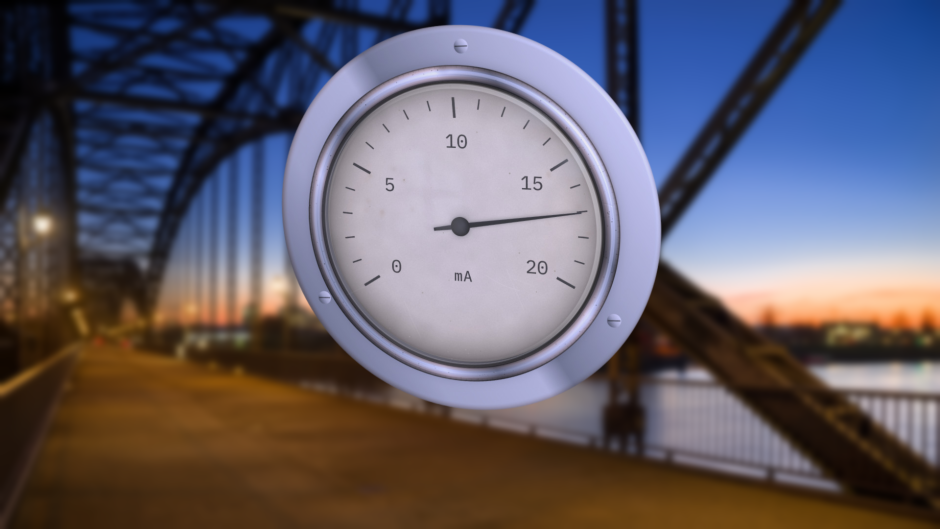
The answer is 17 mA
